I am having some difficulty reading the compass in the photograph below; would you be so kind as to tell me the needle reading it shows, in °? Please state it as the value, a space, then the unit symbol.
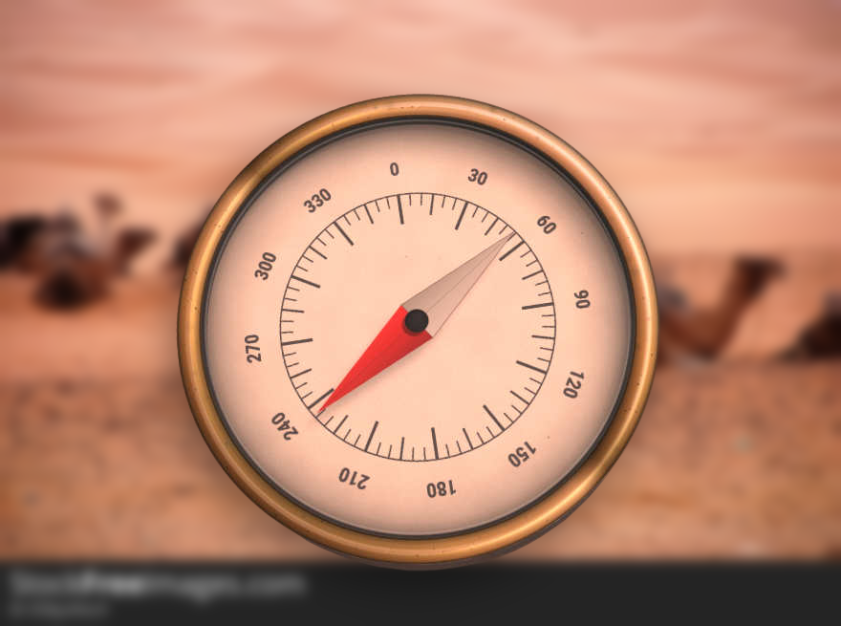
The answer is 235 °
